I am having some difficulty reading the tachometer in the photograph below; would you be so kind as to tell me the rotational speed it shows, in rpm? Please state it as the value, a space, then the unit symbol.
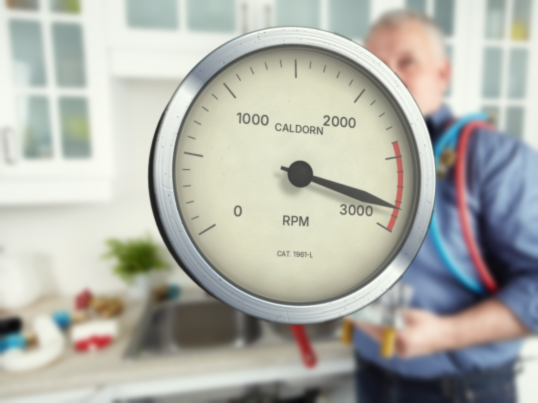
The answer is 2850 rpm
